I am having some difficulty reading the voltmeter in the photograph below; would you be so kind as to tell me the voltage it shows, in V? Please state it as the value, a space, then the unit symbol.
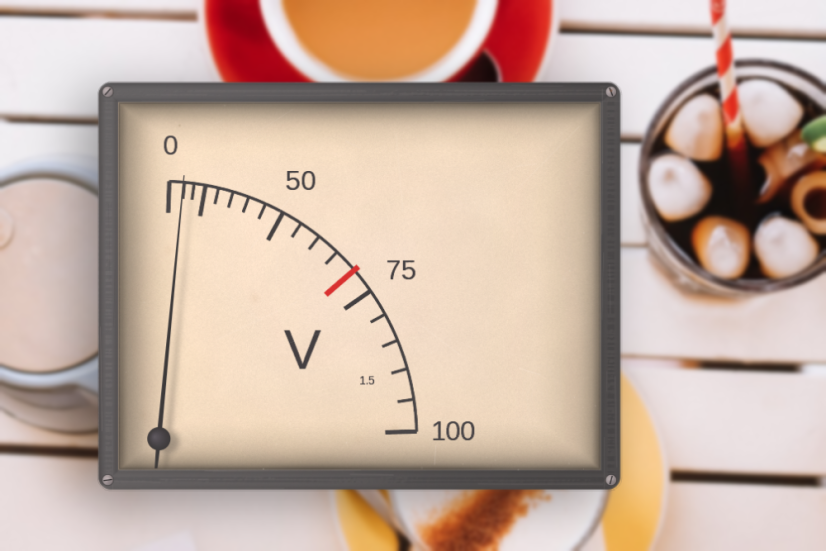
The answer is 15 V
